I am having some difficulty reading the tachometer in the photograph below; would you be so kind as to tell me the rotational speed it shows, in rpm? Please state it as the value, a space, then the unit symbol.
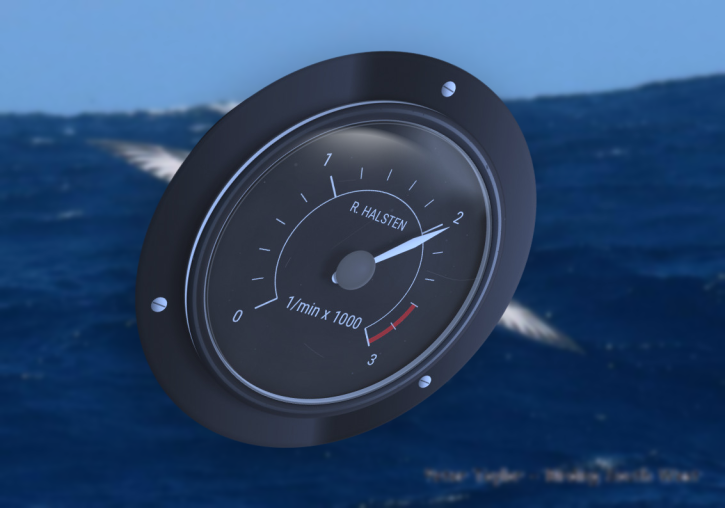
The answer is 2000 rpm
